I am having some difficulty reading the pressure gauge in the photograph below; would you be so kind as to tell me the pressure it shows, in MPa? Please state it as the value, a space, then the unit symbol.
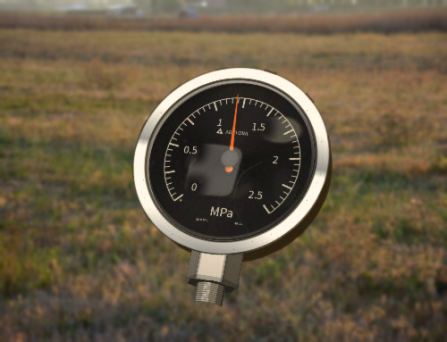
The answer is 1.2 MPa
